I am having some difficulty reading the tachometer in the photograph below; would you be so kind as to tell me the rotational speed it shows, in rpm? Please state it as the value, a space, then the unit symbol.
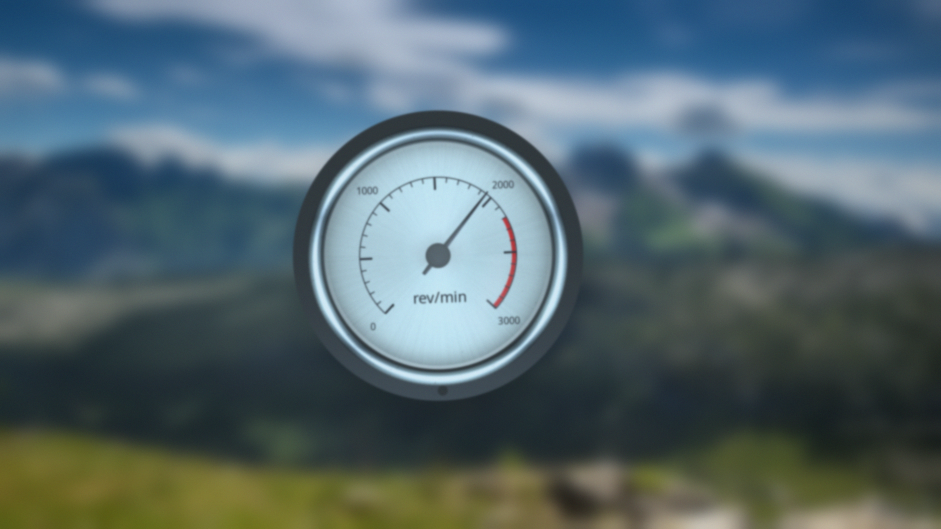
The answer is 1950 rpm
